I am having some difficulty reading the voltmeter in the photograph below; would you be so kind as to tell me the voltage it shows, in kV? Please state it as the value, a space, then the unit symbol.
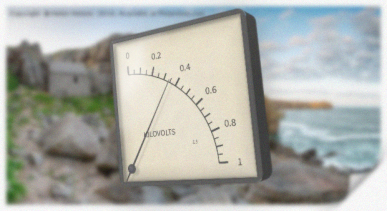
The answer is 0.35 kV
